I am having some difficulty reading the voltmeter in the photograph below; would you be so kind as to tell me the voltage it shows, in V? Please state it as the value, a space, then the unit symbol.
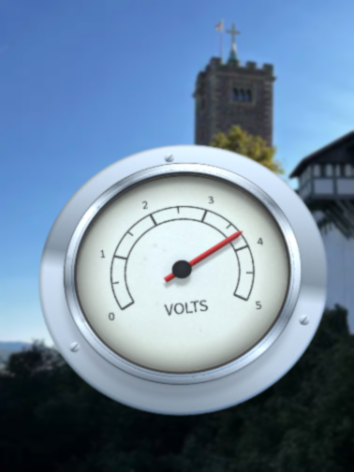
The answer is 3.75 V
